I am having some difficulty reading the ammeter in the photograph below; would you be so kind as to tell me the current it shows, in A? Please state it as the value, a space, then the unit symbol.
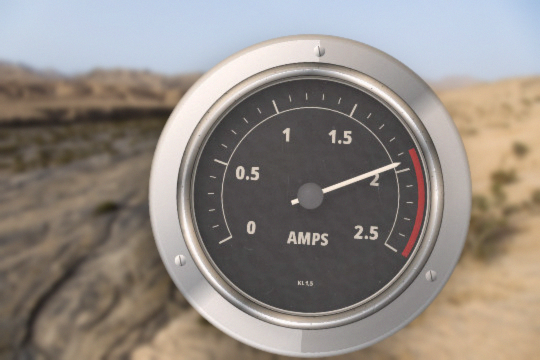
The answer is 1.95 A
